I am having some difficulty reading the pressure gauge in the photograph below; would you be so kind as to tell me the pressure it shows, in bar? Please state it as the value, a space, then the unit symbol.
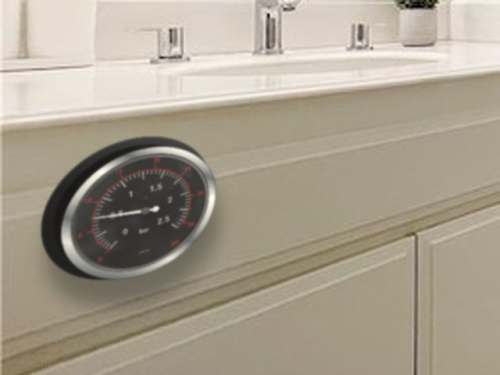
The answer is 0.5 bar
